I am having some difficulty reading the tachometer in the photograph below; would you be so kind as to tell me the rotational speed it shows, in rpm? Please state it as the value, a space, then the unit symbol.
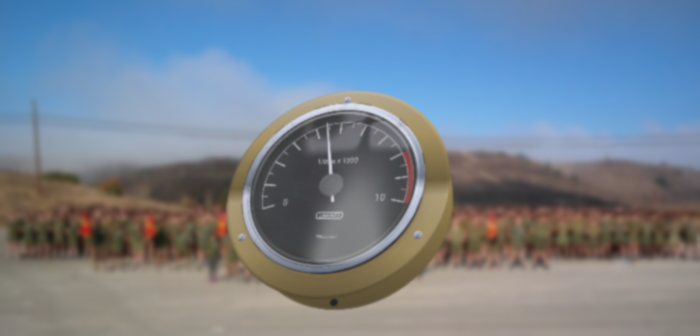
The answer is 4500 rpm
